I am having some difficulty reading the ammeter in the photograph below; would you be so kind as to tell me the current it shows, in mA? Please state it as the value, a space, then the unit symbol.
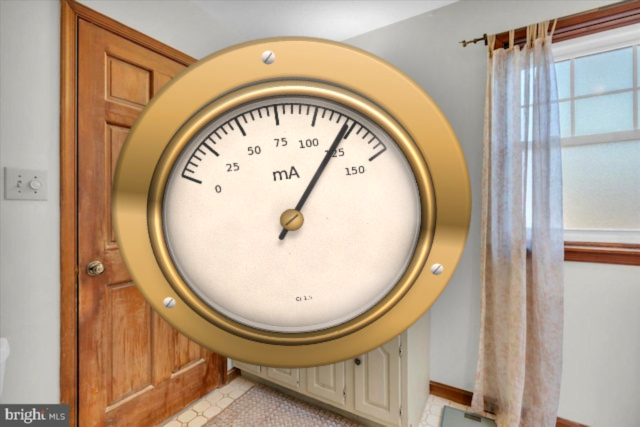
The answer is 120 mA
